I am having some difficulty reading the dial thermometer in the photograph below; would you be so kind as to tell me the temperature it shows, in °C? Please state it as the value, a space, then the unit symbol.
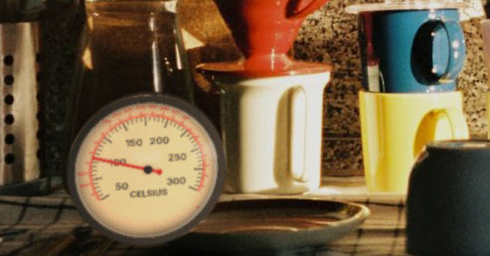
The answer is 100 °C
